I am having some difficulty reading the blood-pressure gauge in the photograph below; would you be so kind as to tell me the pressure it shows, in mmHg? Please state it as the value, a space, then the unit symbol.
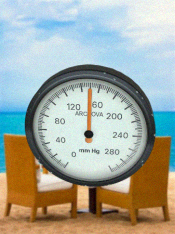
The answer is 150 mmHg
